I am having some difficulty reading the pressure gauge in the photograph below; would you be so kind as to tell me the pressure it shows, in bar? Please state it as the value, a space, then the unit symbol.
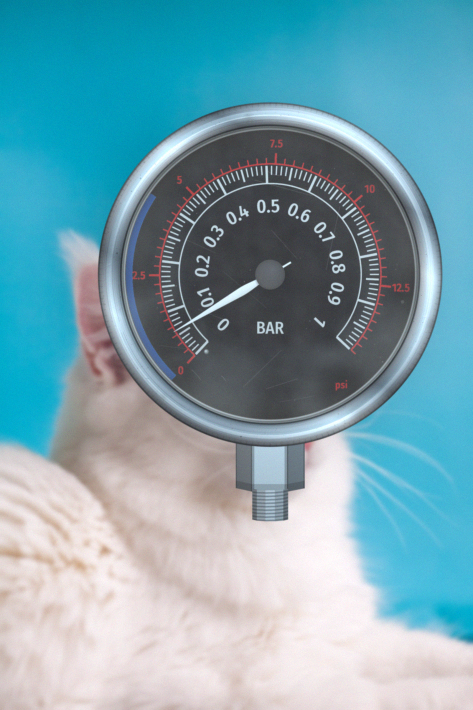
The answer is 0.06 bar
